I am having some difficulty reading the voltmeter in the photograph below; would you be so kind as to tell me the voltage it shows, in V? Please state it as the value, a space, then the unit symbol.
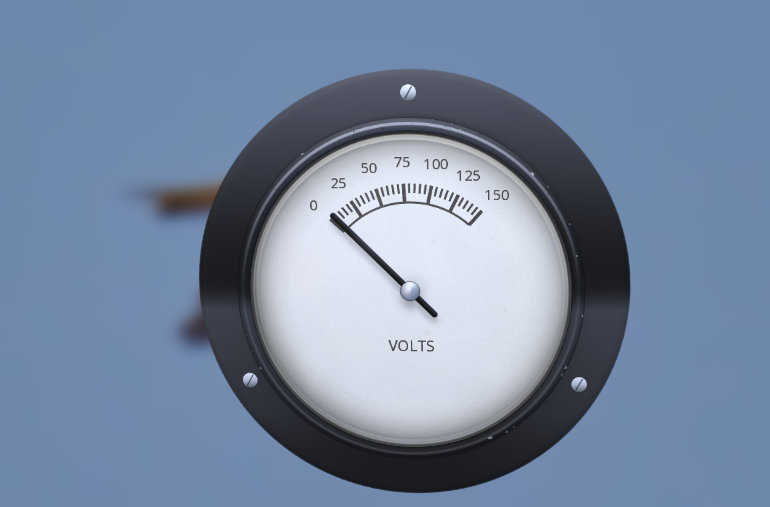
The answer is 5 V
